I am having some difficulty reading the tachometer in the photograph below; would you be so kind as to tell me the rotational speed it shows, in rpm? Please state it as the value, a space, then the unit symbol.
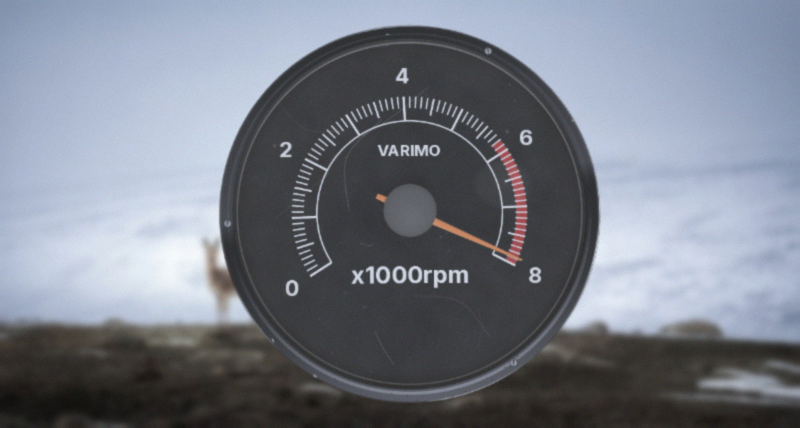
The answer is 7900 rpm
